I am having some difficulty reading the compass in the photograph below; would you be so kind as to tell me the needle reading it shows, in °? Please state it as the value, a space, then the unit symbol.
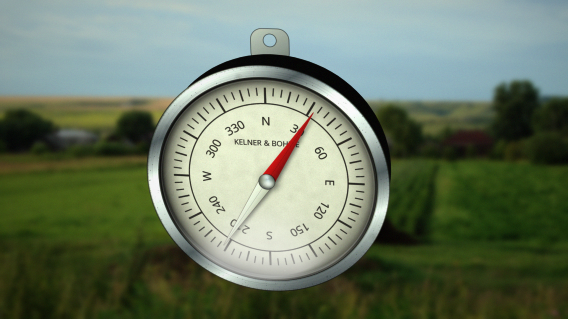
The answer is 32.5 °
